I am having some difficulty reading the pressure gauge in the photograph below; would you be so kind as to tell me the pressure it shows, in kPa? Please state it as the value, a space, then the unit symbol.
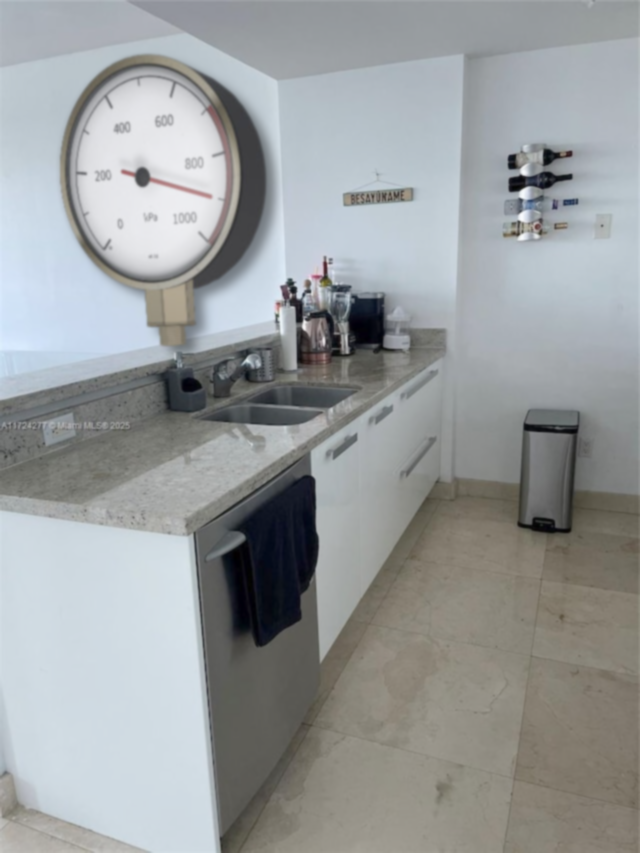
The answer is 900 kPa
